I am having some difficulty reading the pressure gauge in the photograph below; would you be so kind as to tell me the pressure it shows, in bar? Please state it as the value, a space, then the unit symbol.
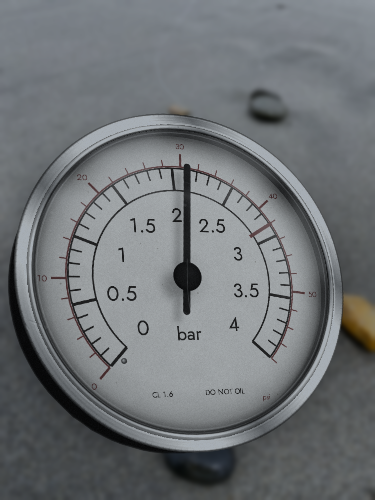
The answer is 2.1 bar
